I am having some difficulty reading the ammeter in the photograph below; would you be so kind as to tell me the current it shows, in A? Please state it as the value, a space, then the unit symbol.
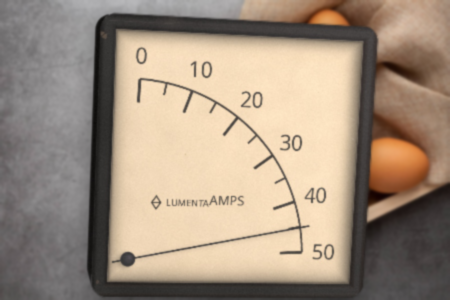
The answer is 45 A
